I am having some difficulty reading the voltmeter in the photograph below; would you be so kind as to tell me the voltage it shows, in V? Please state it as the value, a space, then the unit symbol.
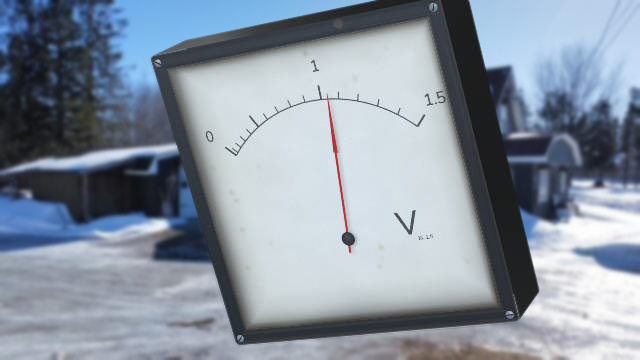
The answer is 1.05 V
